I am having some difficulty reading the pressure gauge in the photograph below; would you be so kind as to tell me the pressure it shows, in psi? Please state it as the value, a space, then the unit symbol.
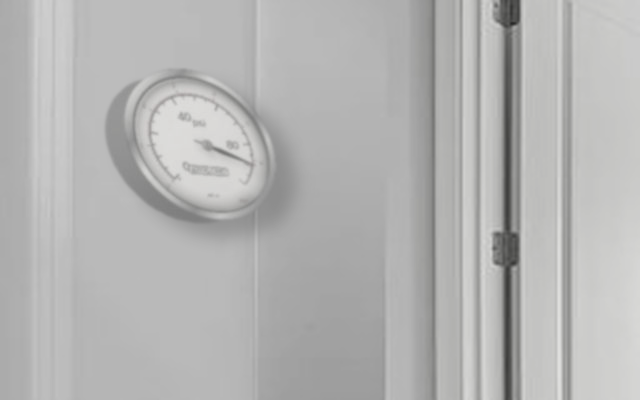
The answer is 90 psi
